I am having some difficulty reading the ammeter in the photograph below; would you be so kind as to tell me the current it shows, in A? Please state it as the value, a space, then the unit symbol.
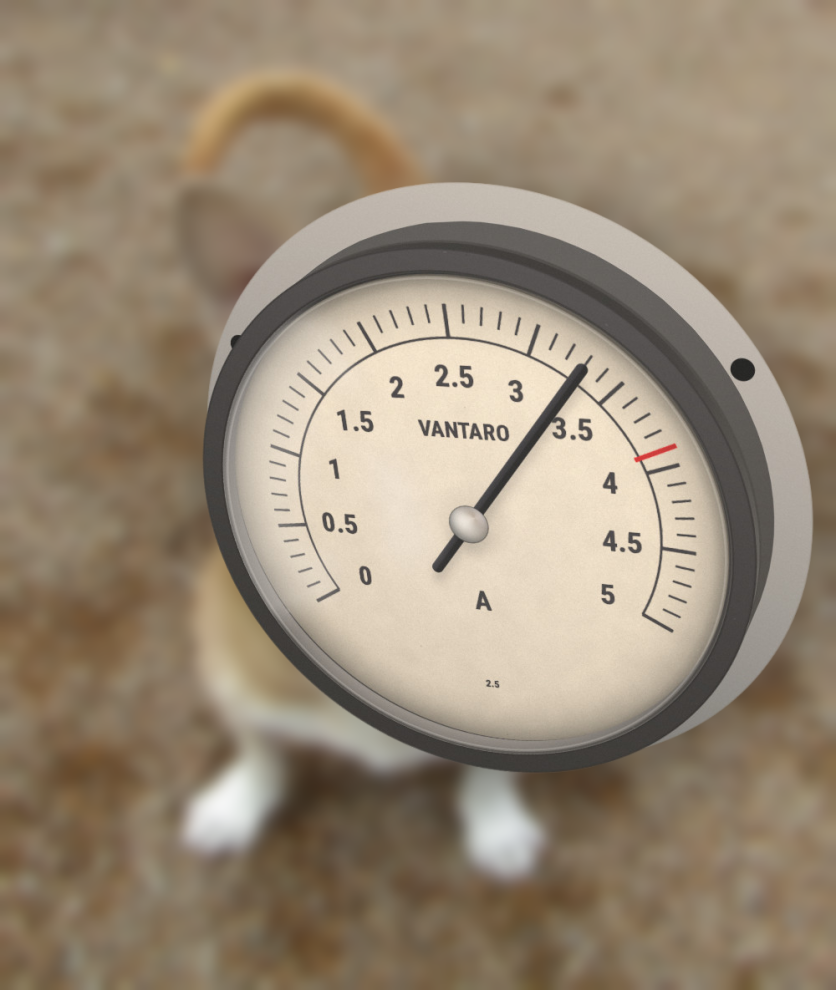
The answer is 3.3 A
